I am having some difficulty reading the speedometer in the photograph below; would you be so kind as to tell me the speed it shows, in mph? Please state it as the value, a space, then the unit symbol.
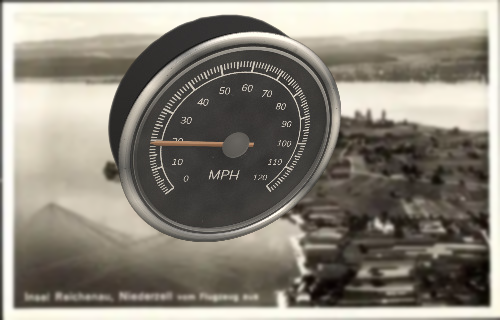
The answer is 20 mph
